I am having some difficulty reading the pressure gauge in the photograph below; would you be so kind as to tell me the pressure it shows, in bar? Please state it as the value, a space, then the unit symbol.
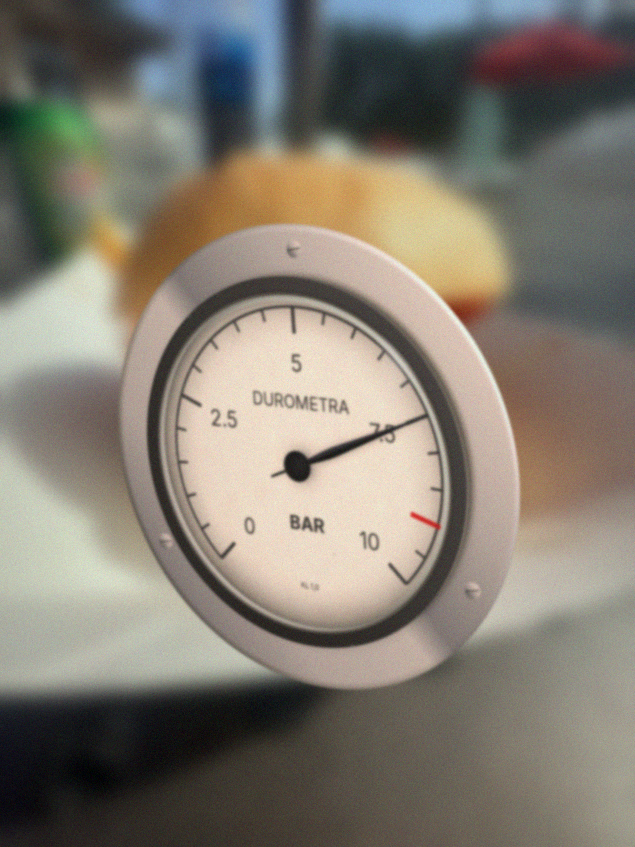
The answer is 7.5 bar
